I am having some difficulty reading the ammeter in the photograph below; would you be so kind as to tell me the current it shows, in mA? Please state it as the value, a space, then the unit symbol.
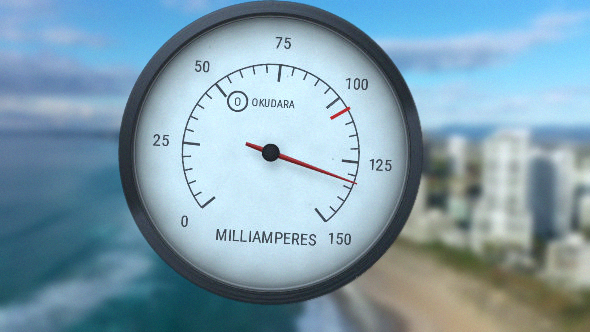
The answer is 132.5 mA
